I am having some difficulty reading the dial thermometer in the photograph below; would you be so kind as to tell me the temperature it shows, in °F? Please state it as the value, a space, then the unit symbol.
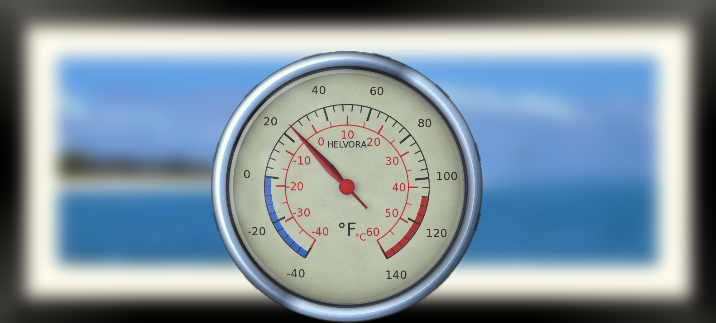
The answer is 24 °F
